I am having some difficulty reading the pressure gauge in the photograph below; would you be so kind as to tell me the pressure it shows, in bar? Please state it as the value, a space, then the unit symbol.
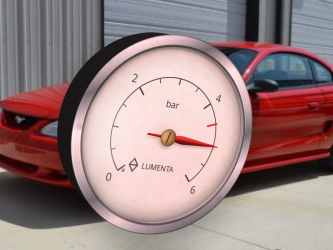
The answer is 5 bar
